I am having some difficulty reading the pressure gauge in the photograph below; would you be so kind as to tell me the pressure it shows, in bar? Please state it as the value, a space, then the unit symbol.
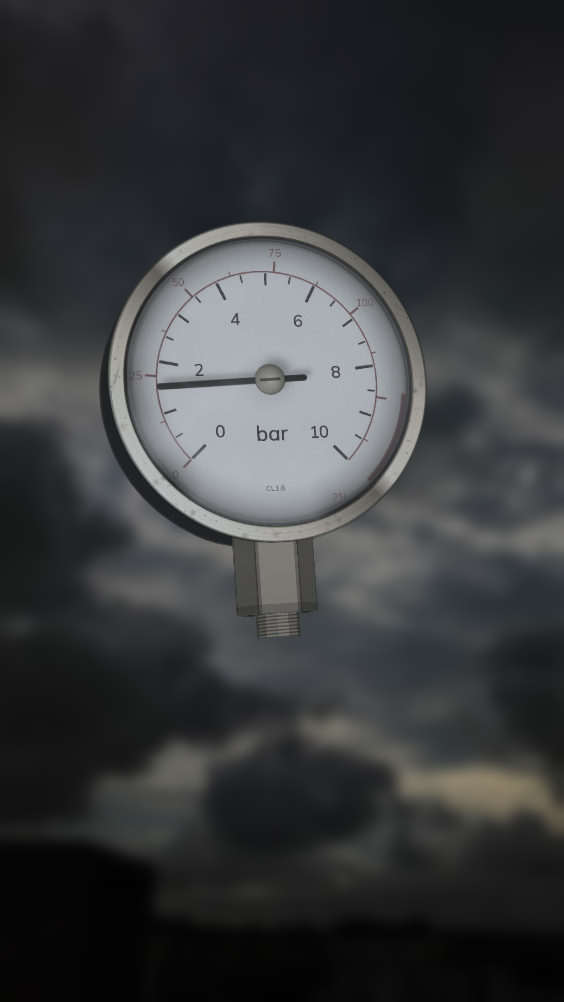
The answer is 1.5 bar
